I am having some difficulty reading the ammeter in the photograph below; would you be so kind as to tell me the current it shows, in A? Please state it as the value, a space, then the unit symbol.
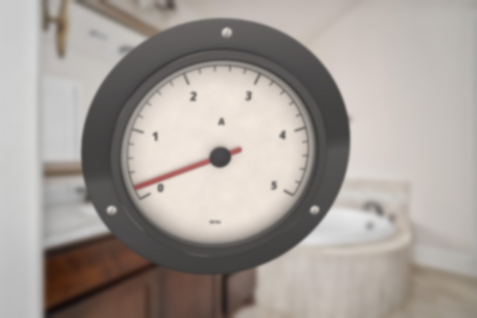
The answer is 0.2 A
